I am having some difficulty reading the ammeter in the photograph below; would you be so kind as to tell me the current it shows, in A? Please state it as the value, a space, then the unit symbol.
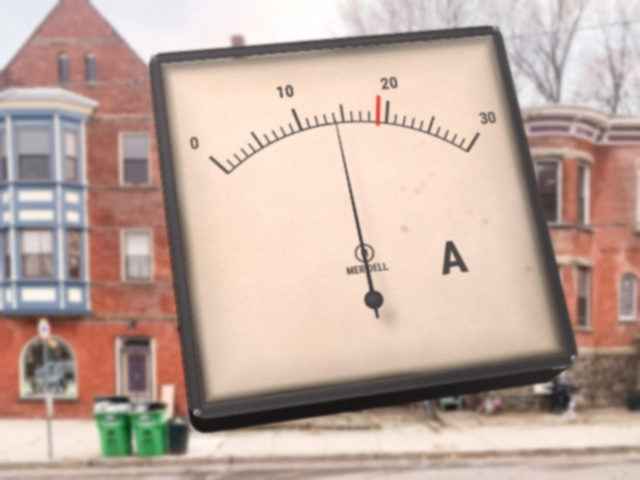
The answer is 14 A
